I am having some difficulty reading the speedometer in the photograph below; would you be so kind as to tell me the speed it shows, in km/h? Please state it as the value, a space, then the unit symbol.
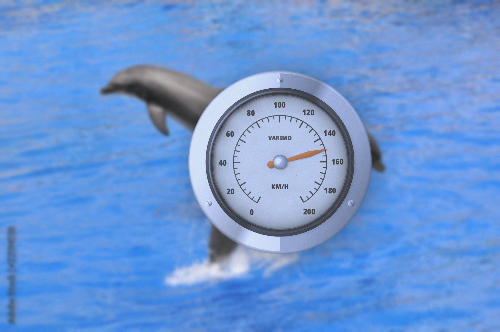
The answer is 150 km/h
